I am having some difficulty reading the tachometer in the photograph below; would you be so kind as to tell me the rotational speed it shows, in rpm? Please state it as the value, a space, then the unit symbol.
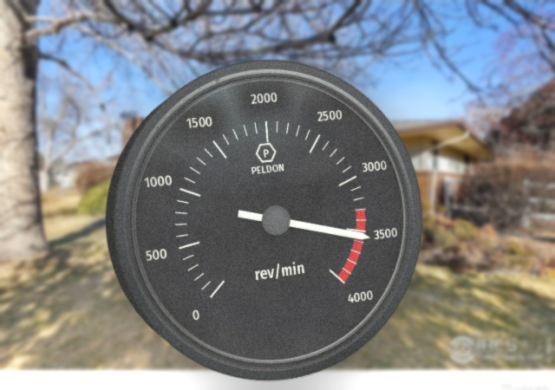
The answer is 3550 rpm
